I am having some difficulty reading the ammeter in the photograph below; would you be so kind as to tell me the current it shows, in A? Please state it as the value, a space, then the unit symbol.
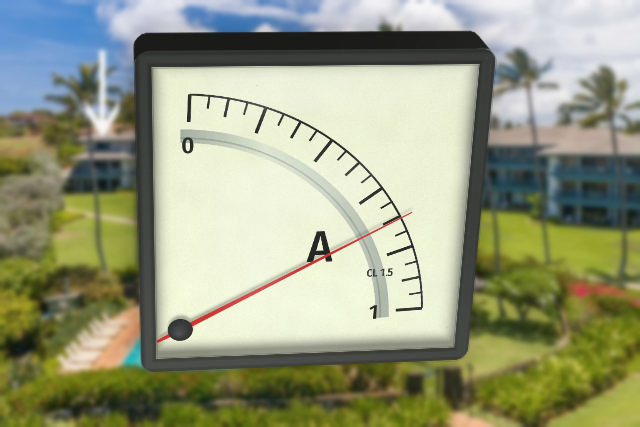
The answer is 0.7 A
